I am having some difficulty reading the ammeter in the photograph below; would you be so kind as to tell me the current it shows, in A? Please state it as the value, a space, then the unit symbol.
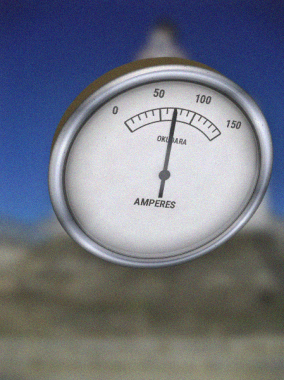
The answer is 70 A
